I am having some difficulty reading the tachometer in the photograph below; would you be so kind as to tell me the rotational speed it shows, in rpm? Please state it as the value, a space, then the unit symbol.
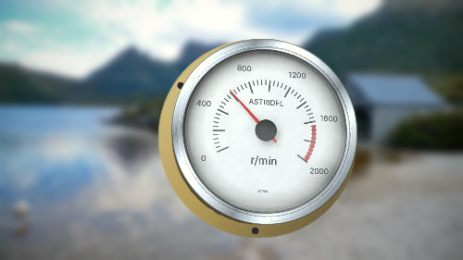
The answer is 600 rpm
